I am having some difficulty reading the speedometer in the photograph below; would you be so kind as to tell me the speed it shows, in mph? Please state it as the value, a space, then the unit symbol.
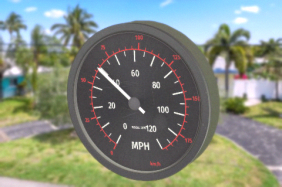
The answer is 40 mph
